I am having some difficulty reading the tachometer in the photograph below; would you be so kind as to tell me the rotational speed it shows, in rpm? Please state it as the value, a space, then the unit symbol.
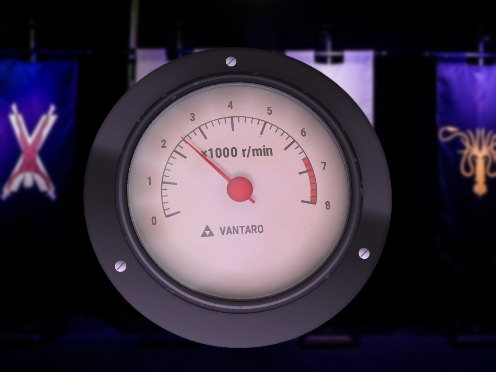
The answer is 2400 rpm
